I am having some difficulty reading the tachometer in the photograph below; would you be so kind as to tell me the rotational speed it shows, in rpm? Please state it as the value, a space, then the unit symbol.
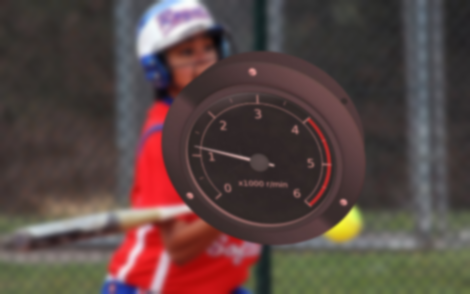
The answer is 1250 rpm
